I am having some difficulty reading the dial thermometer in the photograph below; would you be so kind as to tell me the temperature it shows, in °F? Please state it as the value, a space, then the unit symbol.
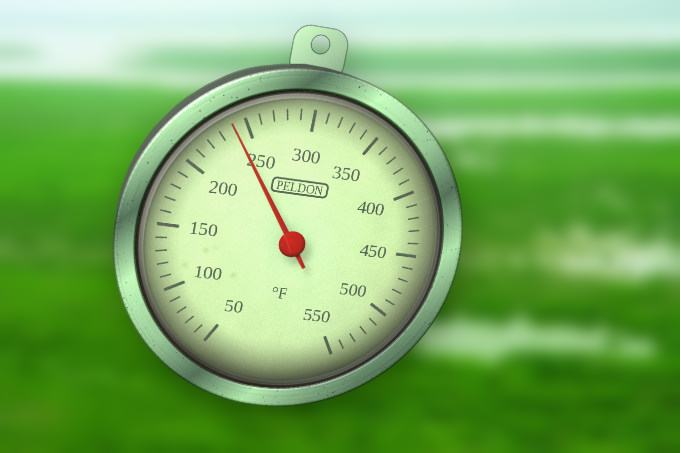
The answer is 240 °F
